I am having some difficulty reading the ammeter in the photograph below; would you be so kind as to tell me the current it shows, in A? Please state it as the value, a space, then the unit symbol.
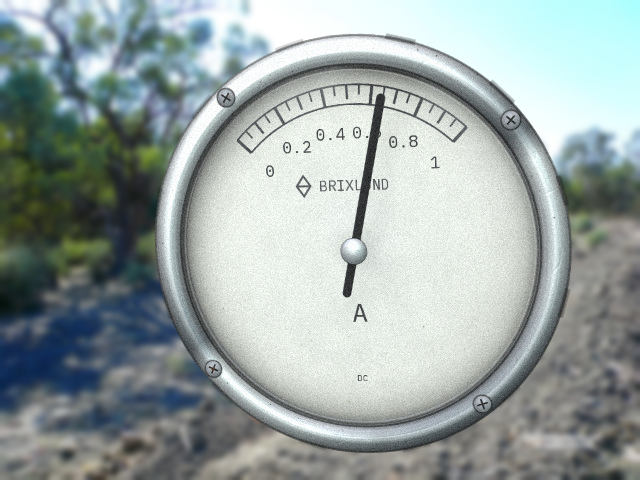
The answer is 0.65 A
